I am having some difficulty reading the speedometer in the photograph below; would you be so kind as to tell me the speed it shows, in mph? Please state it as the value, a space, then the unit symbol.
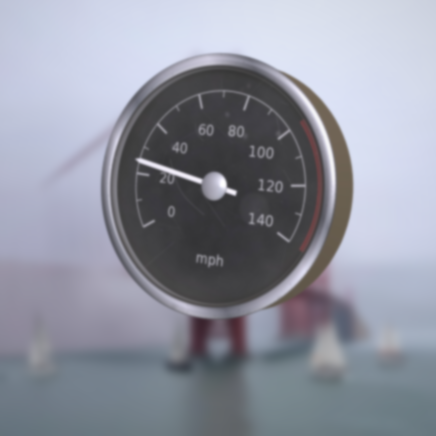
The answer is 25 mph
